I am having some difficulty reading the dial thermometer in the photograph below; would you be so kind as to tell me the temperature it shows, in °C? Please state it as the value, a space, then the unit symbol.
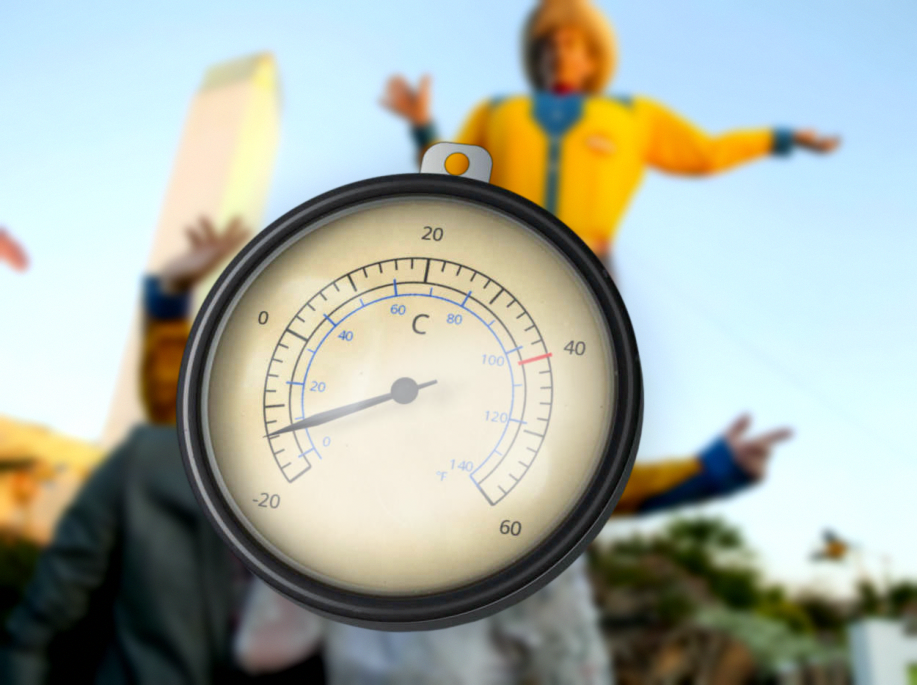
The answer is -14 °C
